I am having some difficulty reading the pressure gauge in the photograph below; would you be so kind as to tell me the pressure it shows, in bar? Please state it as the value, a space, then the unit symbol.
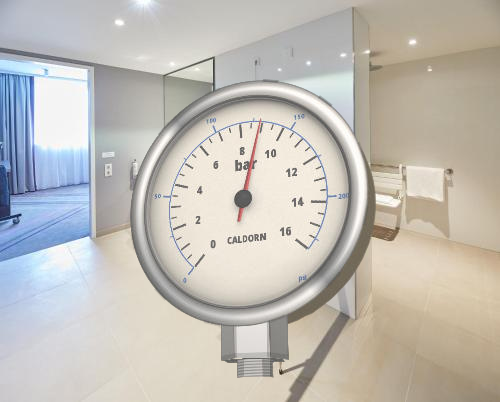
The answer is 9 bar
